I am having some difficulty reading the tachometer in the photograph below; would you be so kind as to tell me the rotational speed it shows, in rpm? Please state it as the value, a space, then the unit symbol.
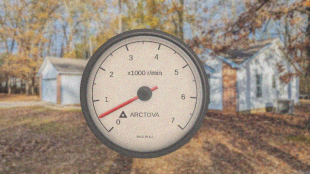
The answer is 500 rpm
